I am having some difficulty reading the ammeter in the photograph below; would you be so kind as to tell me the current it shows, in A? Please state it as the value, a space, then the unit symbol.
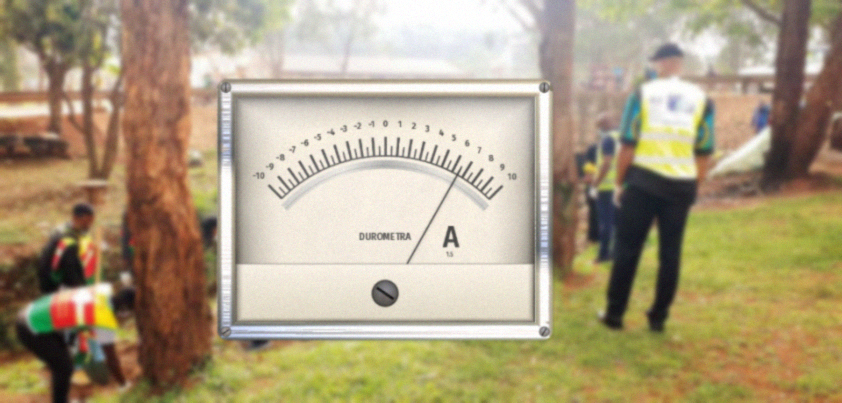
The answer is 6.5 A
